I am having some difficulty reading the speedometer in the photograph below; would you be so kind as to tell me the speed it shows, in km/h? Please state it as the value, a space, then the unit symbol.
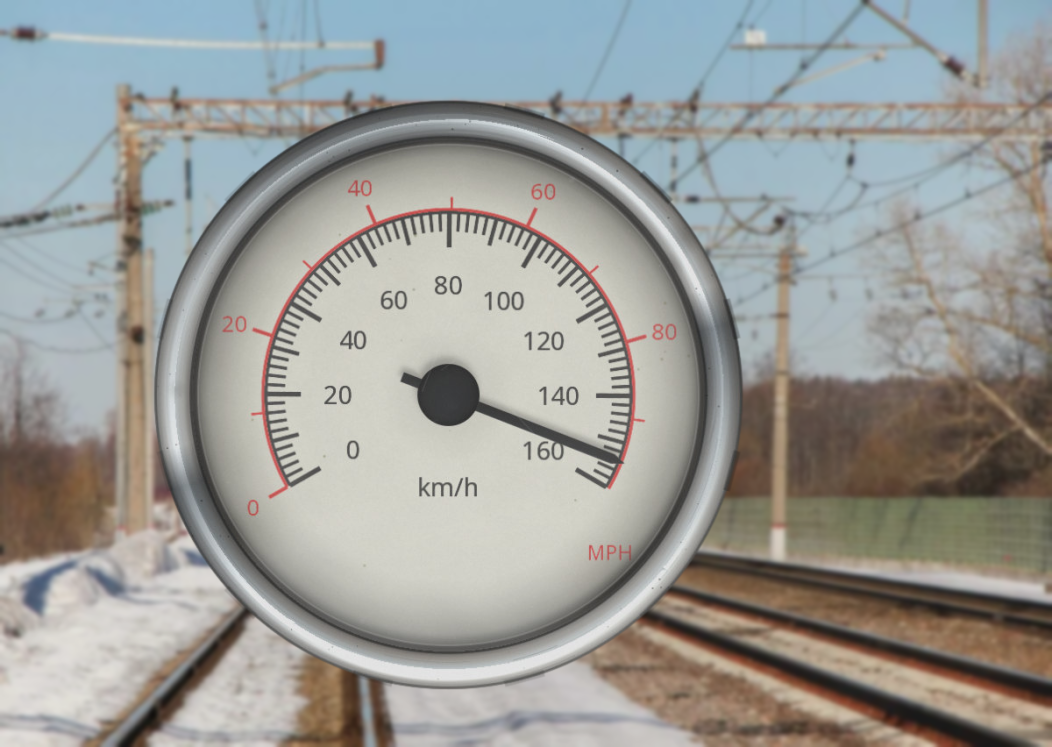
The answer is 154 km/h
